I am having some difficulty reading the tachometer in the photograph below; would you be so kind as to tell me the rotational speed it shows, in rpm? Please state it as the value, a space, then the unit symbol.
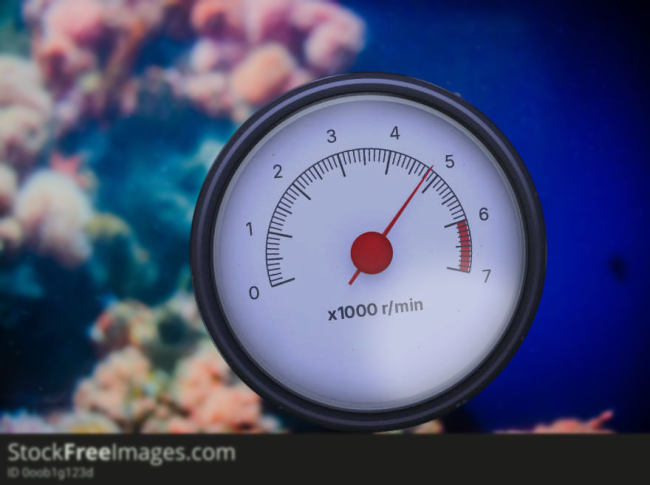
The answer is 4800 rpm
